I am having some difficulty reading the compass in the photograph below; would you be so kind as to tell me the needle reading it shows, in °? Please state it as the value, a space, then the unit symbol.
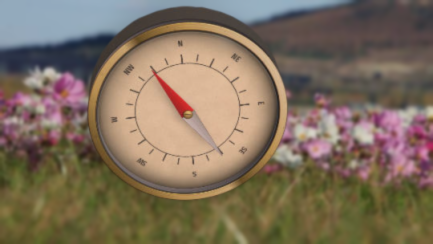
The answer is 330 °
